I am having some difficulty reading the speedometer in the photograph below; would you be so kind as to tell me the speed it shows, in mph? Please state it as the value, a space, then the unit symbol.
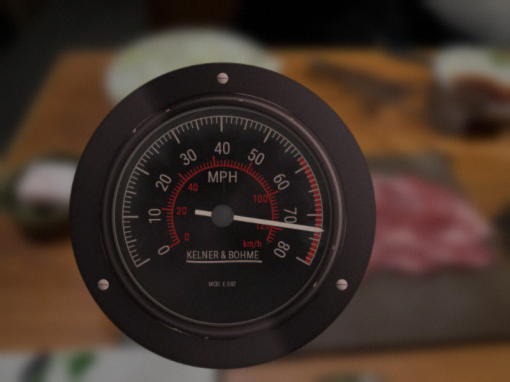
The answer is 73 mph
